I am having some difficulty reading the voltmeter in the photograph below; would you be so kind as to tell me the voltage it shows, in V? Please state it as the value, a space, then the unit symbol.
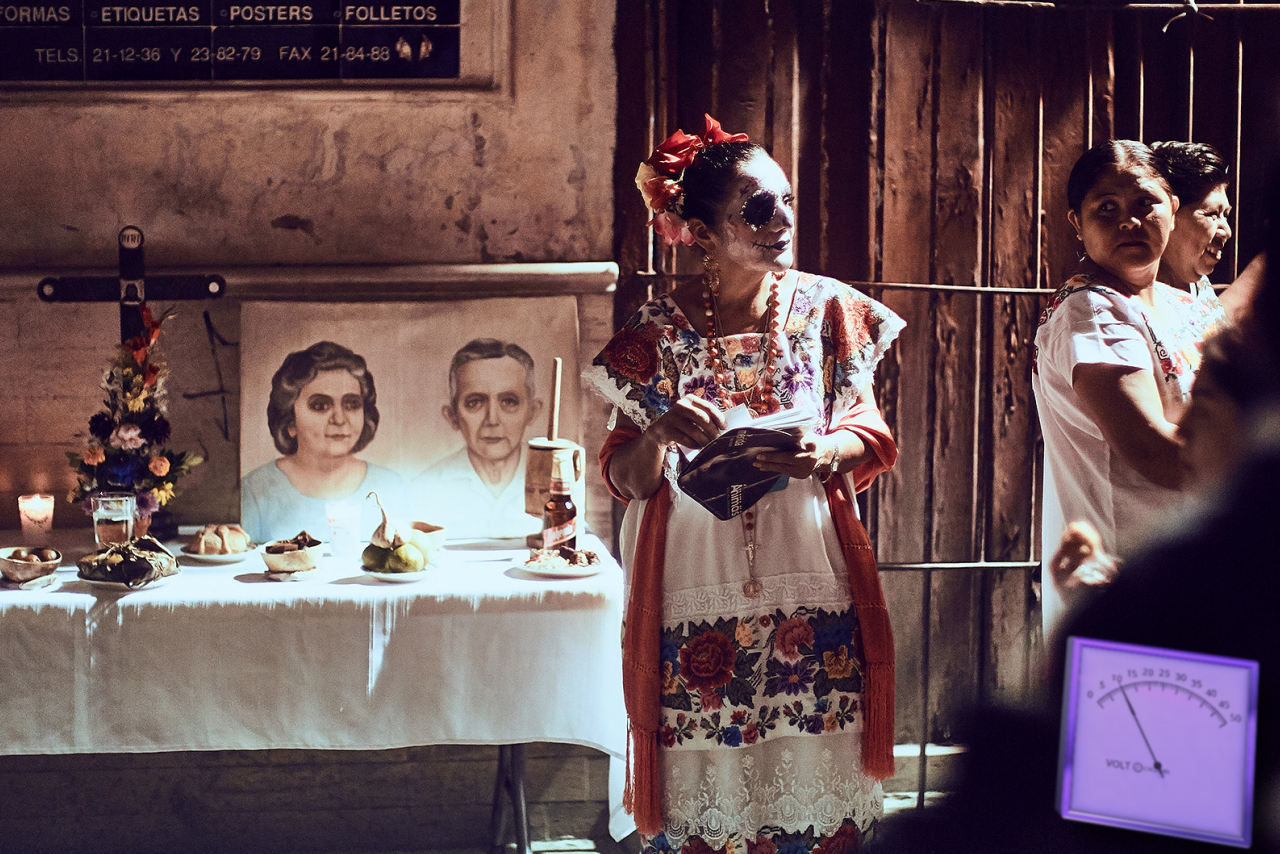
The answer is 10 V
